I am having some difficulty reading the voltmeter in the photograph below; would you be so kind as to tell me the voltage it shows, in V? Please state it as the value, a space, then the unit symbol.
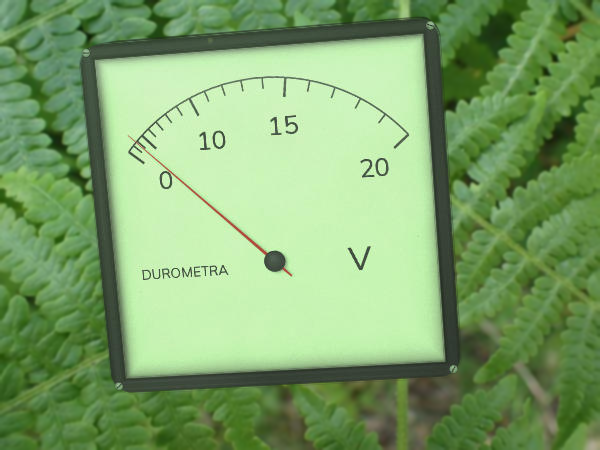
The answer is 4 V
